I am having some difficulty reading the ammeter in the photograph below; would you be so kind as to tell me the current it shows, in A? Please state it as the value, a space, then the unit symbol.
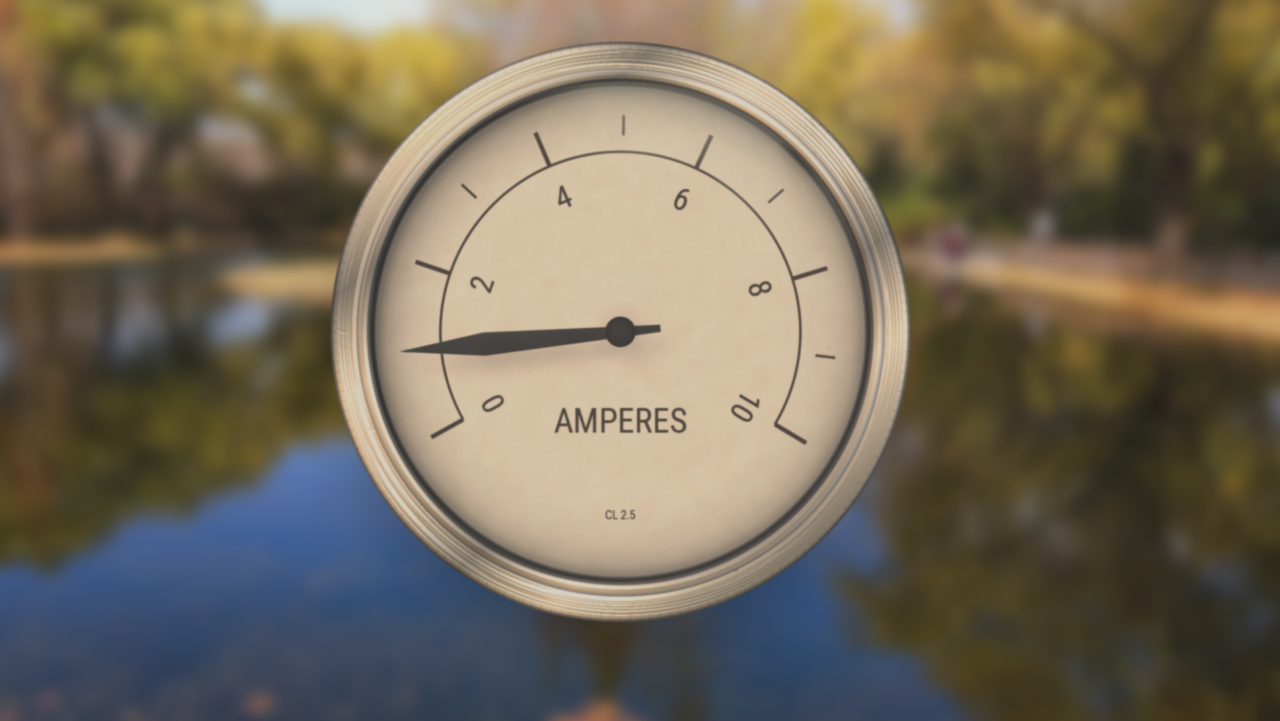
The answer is 1 A
